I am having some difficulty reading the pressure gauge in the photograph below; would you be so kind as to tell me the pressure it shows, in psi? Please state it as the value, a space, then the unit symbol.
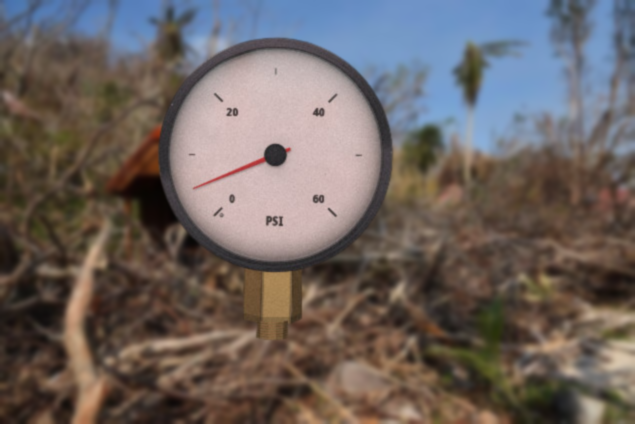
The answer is 5 psi
